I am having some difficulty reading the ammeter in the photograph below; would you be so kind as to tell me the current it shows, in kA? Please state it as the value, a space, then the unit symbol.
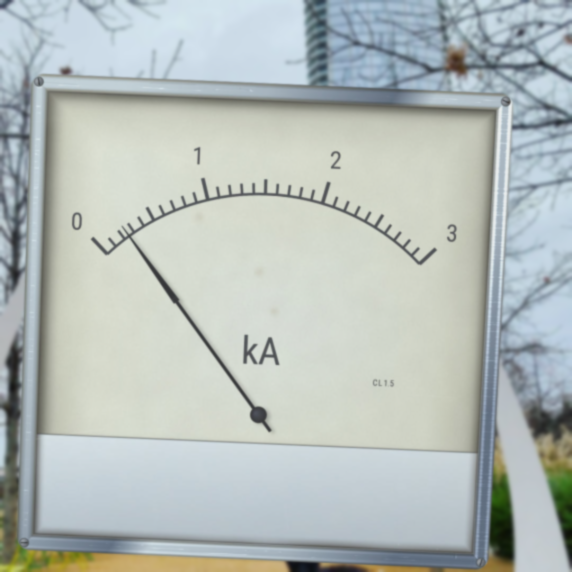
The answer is 0.25 kA
